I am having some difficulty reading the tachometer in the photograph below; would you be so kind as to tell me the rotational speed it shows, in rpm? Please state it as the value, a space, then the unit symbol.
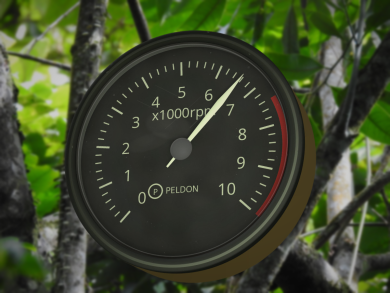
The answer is 6600 rpm
